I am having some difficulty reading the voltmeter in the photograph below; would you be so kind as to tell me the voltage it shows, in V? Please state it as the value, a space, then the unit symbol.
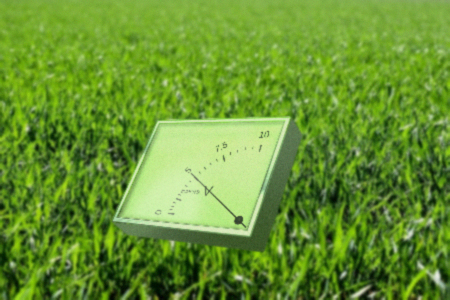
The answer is 5 V
